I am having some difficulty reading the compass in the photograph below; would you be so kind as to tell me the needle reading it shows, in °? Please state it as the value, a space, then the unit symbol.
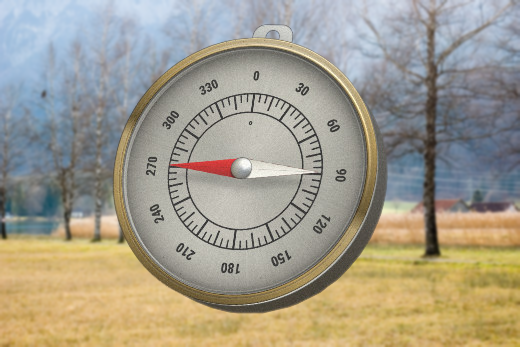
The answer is 270 °
